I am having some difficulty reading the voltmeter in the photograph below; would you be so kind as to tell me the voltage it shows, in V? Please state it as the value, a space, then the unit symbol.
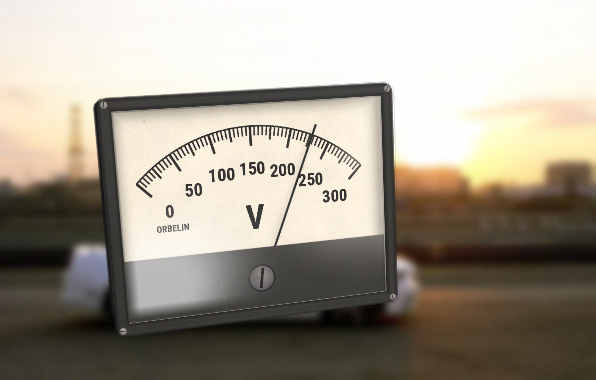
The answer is 225 V
